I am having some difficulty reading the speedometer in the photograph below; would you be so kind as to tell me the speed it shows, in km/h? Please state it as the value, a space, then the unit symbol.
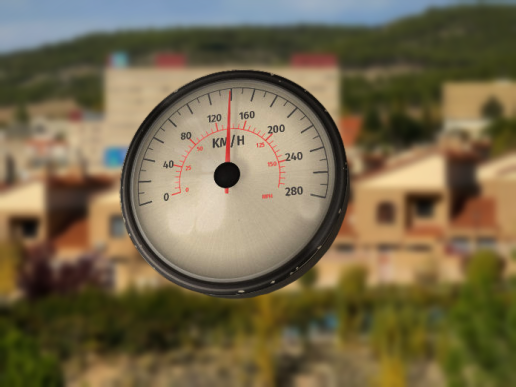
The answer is 140 km/h
